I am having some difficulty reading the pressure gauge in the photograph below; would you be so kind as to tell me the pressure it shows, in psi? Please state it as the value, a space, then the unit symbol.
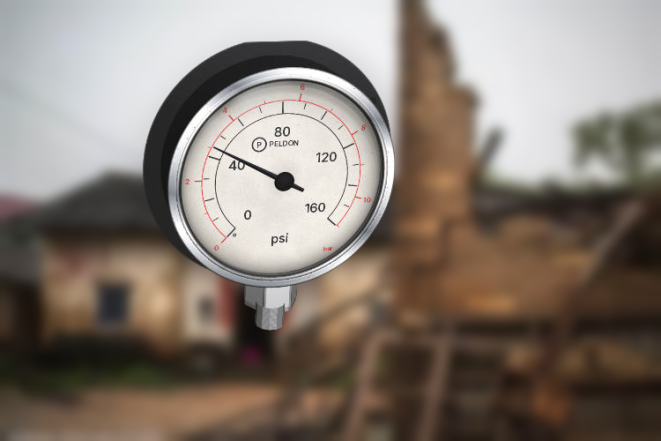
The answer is 45 psi
